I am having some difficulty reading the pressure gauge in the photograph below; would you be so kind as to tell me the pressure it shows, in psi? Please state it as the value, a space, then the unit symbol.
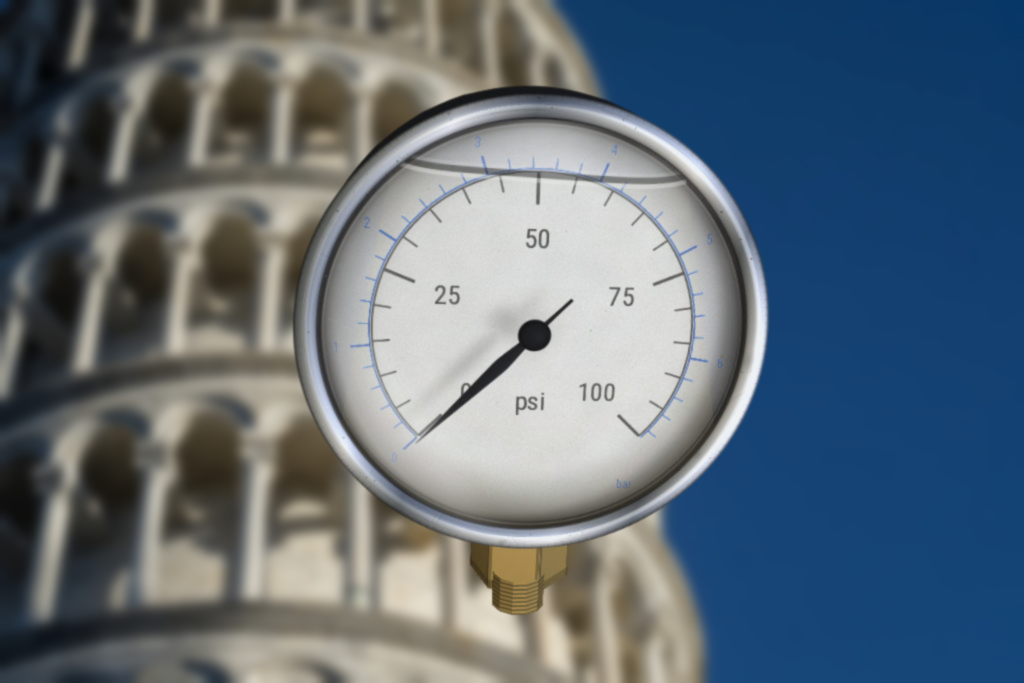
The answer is 0 psi
